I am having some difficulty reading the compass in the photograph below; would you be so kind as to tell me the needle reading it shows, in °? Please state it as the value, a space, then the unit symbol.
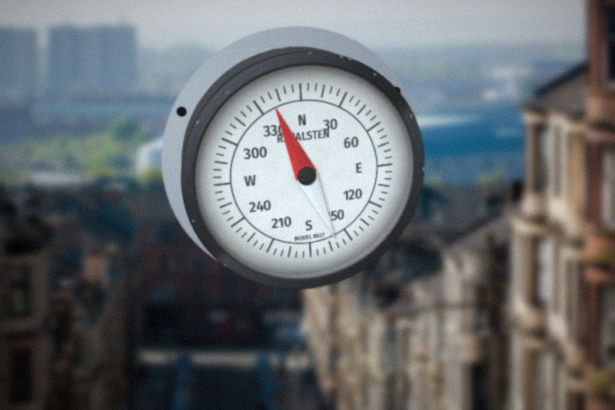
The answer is 340 °
